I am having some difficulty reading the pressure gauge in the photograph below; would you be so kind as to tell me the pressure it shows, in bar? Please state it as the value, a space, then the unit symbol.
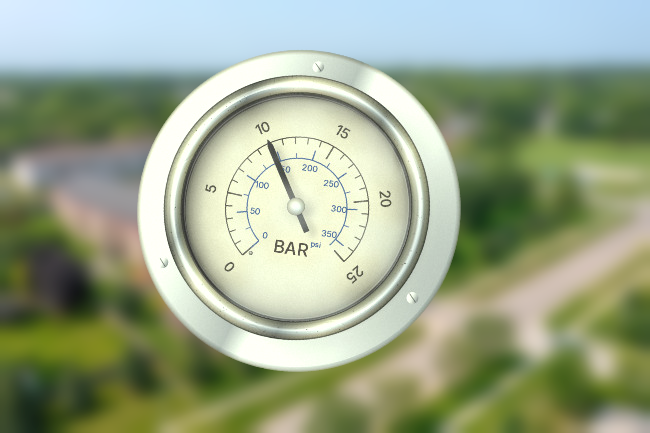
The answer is 10 bar
